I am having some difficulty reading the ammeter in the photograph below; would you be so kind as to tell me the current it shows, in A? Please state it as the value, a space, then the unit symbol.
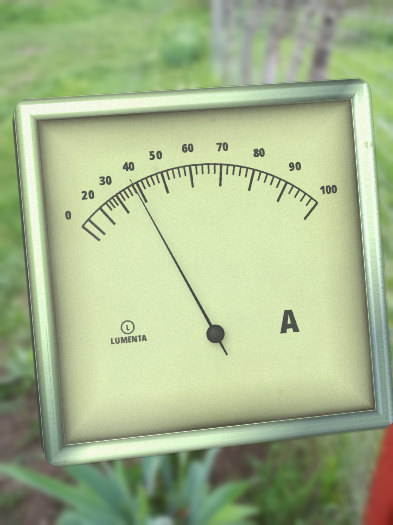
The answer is 38 A
